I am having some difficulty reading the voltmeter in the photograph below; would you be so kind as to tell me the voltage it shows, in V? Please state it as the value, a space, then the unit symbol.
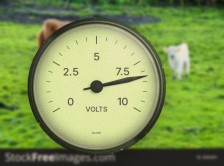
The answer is 8.25 V
